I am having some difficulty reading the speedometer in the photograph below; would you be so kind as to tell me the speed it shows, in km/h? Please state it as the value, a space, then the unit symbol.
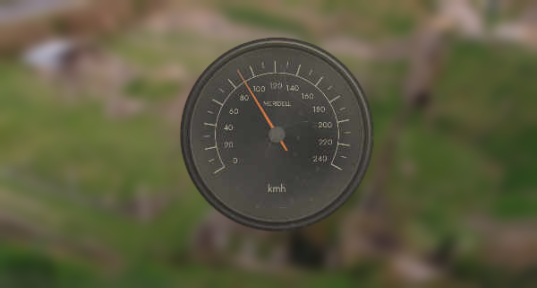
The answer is 90 km/h
